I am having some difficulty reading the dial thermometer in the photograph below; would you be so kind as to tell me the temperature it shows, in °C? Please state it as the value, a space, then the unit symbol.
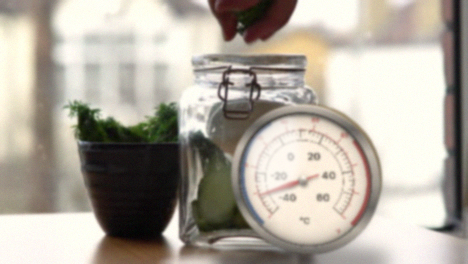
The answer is -30 °C
